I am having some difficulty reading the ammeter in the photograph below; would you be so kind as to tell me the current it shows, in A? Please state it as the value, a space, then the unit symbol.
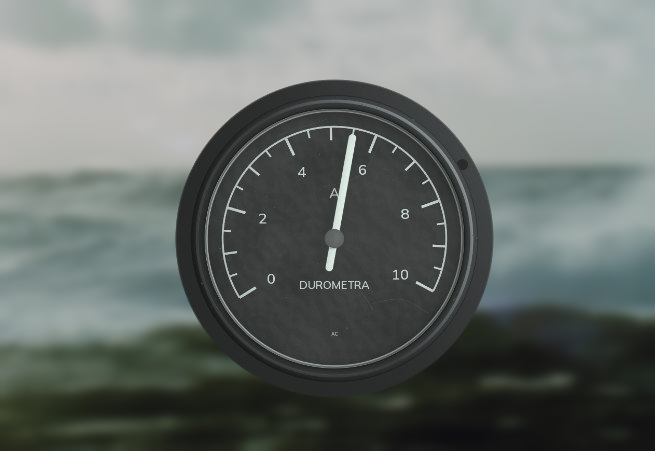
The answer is 5.5 A
